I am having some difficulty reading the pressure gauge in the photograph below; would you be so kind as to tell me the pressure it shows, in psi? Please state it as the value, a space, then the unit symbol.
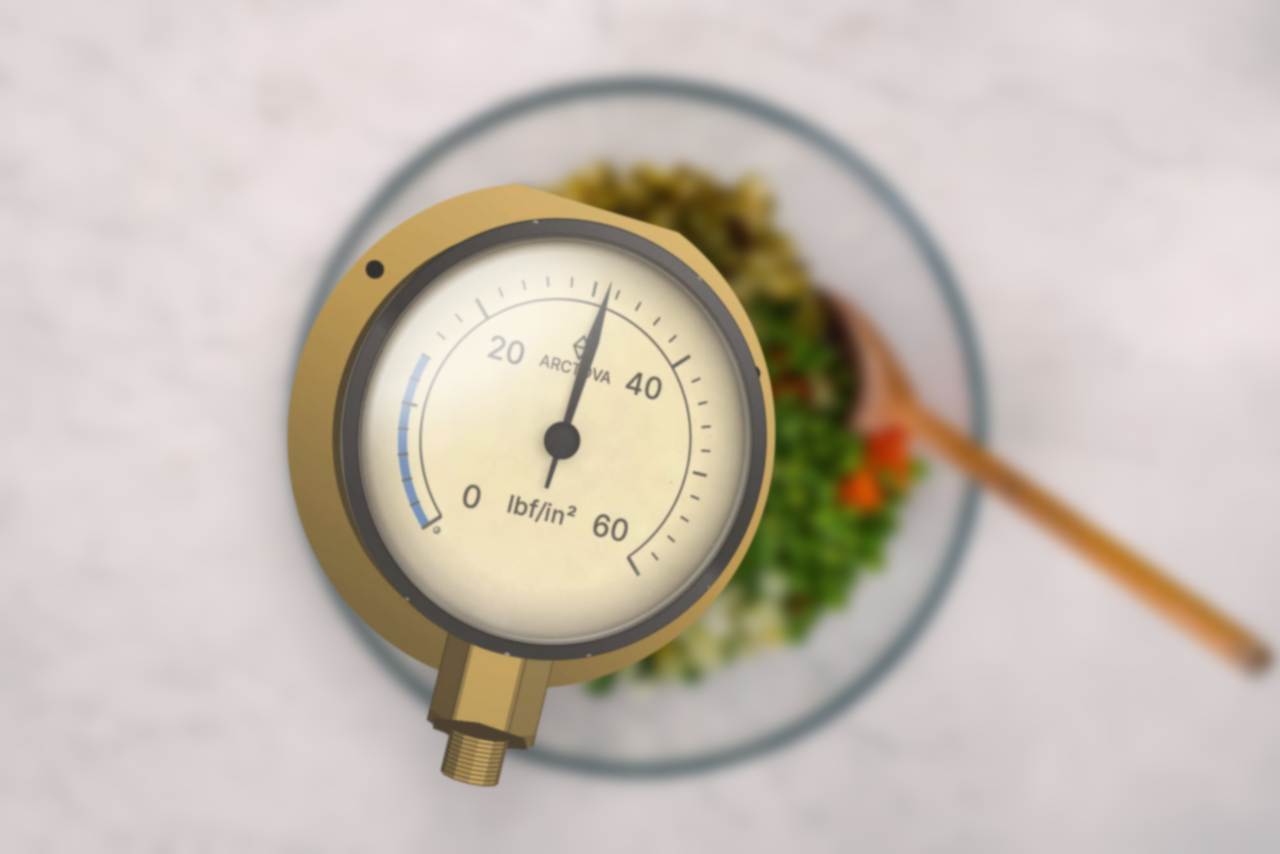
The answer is 31 psi
